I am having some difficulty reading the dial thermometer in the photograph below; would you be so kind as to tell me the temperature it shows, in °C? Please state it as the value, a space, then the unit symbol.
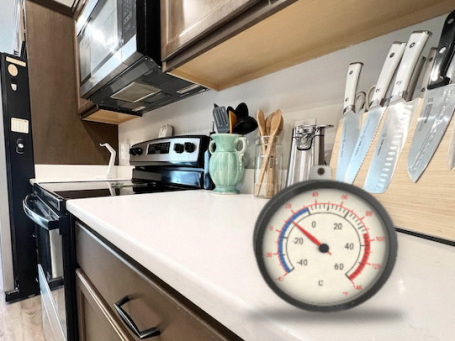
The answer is -10 °C
